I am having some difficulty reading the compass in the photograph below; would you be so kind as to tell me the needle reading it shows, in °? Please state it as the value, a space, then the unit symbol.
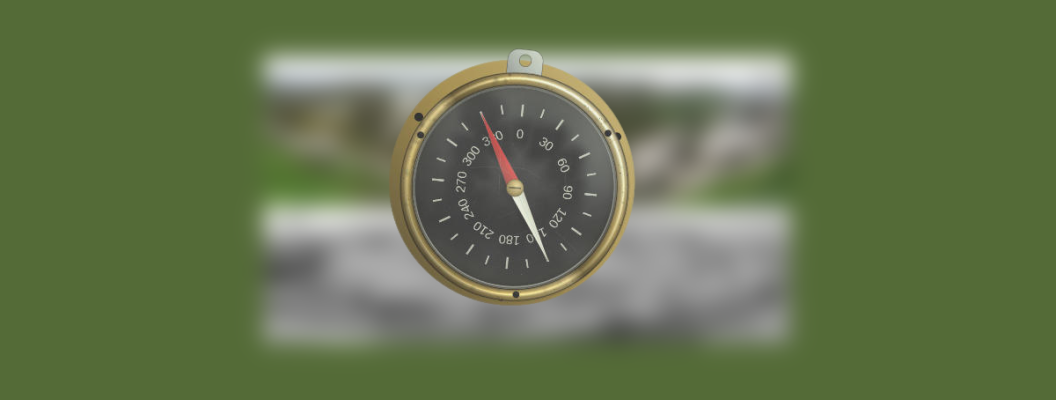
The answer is 330 °
